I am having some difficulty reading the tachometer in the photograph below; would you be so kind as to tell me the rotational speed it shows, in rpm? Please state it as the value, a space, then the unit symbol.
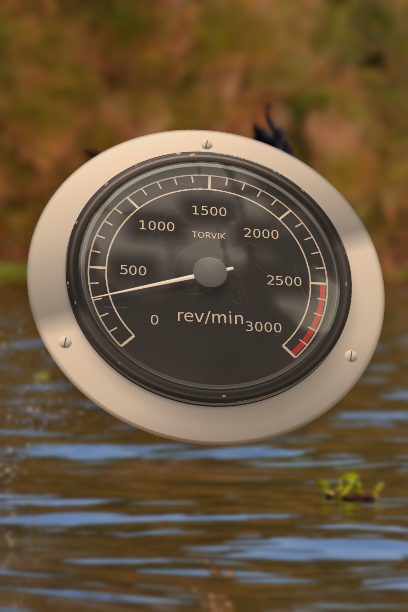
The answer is 300 rpm
